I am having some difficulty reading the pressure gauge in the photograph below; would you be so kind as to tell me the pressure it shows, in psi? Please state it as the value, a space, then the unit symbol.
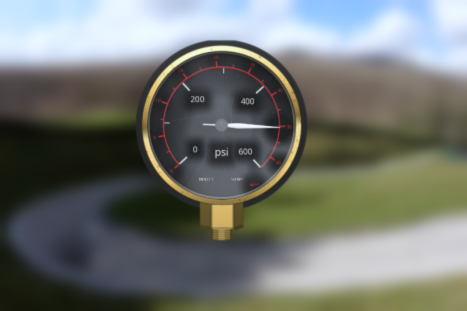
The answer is 500 psi
